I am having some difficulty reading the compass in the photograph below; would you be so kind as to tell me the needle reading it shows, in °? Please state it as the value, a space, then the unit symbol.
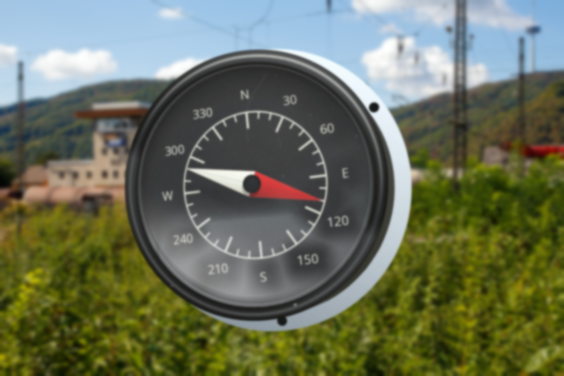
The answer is 110 °
